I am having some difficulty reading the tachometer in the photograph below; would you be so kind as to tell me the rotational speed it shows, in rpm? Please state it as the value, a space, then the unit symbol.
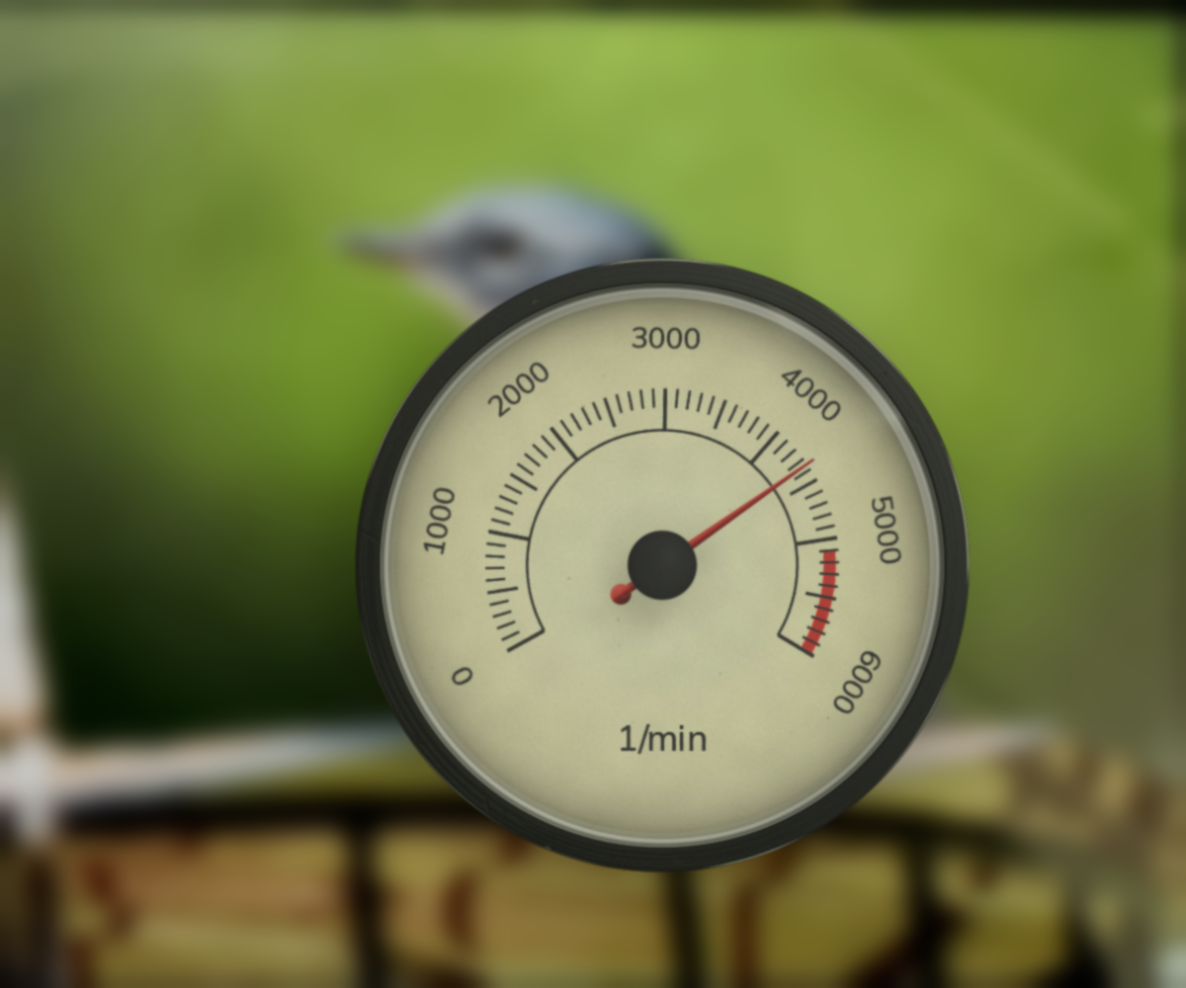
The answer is 4350 rpm
